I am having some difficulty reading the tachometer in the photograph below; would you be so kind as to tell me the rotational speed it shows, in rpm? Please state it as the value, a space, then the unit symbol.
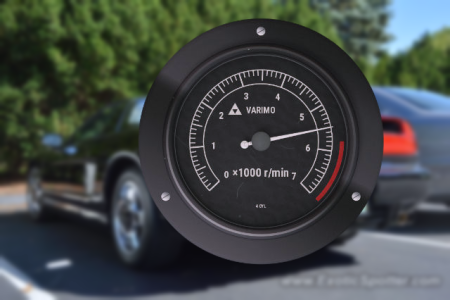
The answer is 5500 rpm
